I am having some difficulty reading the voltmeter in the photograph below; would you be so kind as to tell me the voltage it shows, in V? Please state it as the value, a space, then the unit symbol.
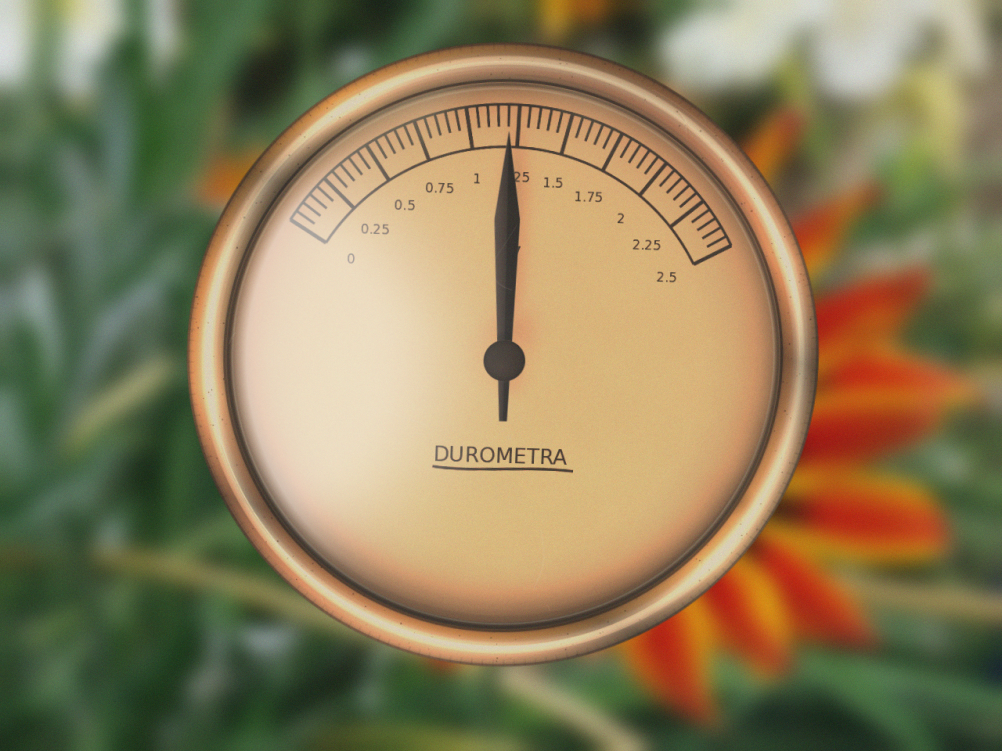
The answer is 1.2 V
